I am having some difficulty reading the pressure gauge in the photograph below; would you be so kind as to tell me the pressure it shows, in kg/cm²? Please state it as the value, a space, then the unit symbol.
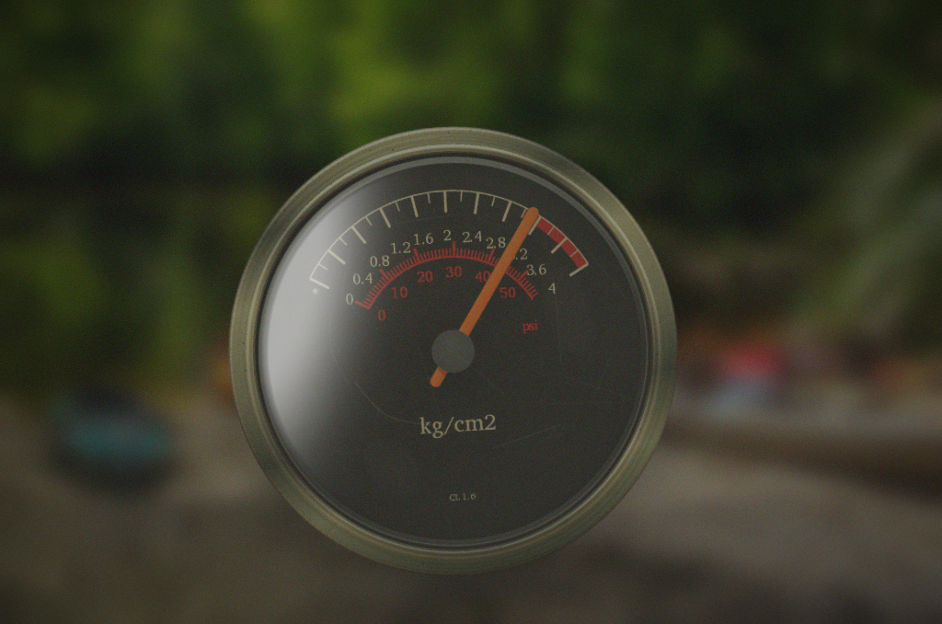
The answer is 3.1 kg/cm²
